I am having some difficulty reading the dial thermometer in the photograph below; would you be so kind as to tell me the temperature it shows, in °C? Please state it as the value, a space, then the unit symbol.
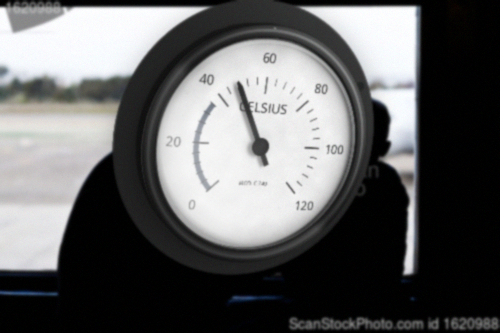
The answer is 48 °C
